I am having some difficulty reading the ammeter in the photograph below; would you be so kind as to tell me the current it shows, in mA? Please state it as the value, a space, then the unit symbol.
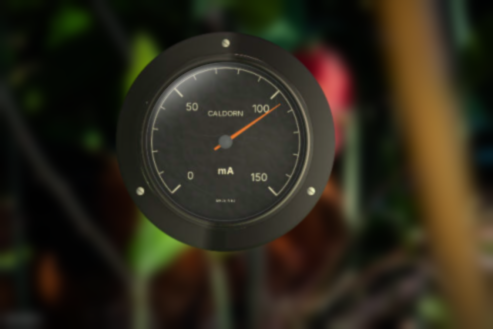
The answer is 105 mA
